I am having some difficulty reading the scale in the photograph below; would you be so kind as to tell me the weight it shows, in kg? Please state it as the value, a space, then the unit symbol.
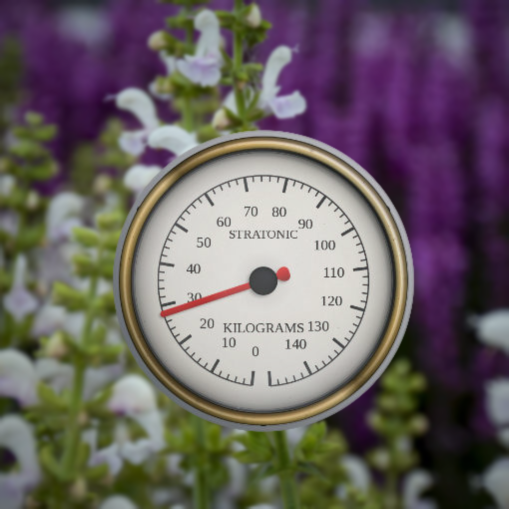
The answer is 28 kg
